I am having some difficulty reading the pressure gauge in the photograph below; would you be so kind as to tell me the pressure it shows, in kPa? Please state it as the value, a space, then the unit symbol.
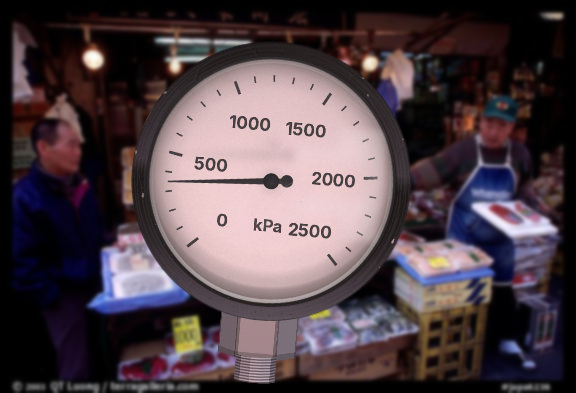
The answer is 350 kPa
